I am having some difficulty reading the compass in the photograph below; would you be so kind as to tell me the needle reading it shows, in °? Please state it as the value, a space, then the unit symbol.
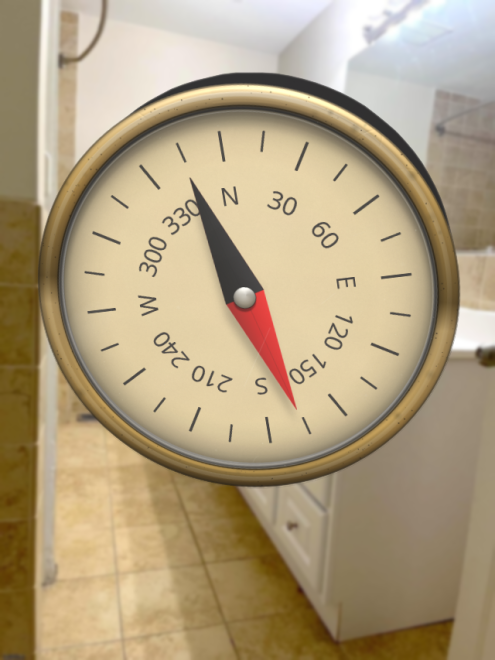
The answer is 165 °
